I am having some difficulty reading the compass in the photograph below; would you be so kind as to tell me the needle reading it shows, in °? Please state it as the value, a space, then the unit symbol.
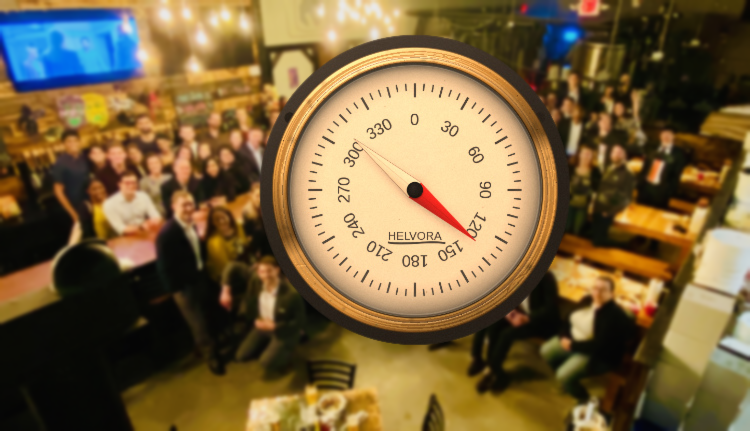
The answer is 130 °
